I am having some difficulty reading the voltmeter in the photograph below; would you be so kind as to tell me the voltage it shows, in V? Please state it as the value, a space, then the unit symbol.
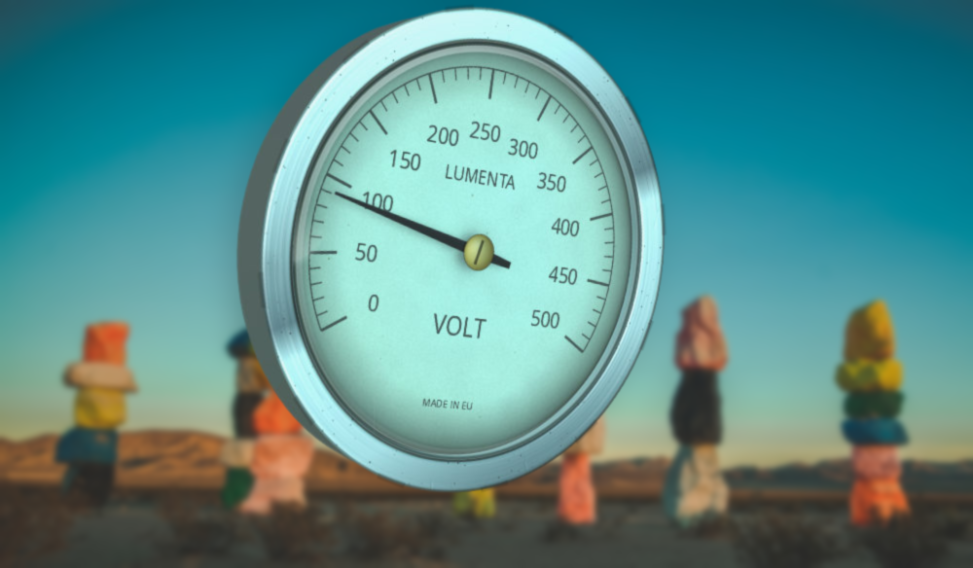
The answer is 90 V
